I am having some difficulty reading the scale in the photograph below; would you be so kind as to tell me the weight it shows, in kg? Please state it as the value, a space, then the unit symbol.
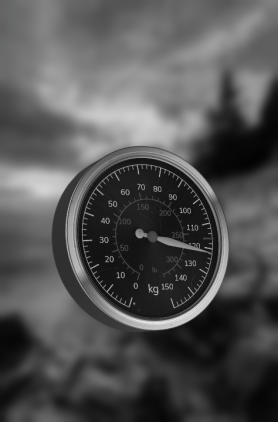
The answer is 122 kg
